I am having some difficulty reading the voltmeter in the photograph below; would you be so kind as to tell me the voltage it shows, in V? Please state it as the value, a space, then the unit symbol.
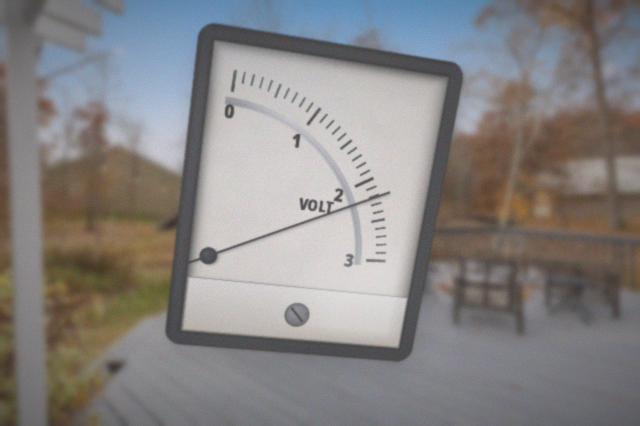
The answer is 2.2 V
